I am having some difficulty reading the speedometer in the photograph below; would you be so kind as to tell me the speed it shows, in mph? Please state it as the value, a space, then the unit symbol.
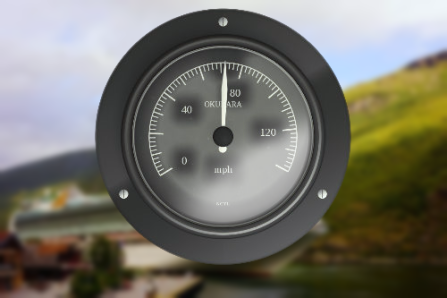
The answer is 72 mph
